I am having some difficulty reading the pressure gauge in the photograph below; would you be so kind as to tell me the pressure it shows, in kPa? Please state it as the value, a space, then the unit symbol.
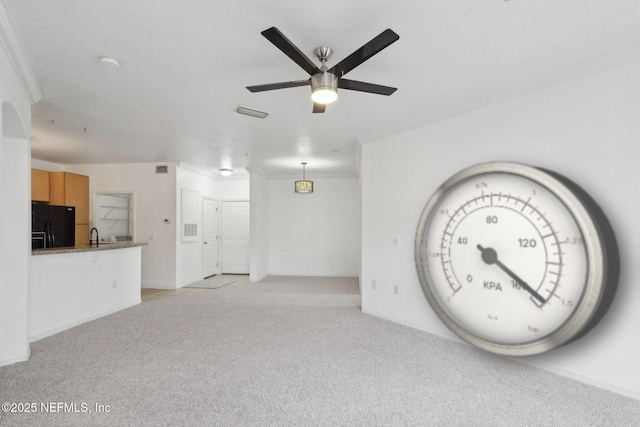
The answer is 155 kPa
